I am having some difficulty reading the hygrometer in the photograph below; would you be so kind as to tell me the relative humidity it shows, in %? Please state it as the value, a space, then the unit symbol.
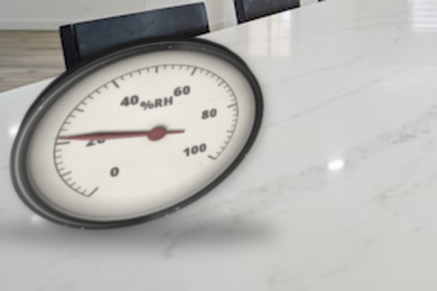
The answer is 22 %
